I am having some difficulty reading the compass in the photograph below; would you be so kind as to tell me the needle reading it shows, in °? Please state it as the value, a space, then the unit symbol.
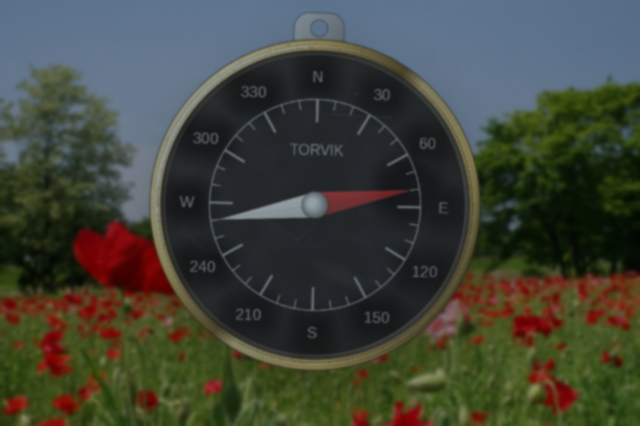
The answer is 80 °
